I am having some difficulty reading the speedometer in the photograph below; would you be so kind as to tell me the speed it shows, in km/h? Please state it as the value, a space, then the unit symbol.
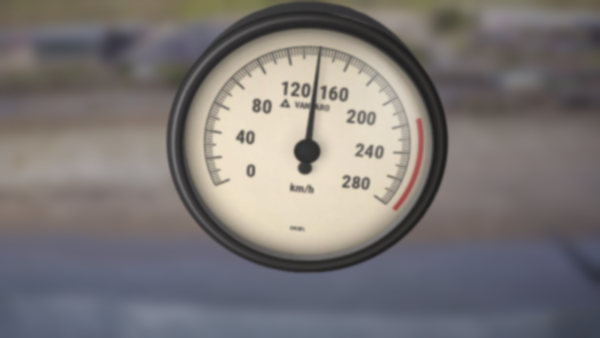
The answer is 140 km/h
